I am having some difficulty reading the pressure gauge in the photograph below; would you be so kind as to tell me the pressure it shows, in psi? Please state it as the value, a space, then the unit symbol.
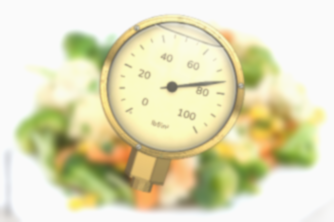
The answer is 75 psi
